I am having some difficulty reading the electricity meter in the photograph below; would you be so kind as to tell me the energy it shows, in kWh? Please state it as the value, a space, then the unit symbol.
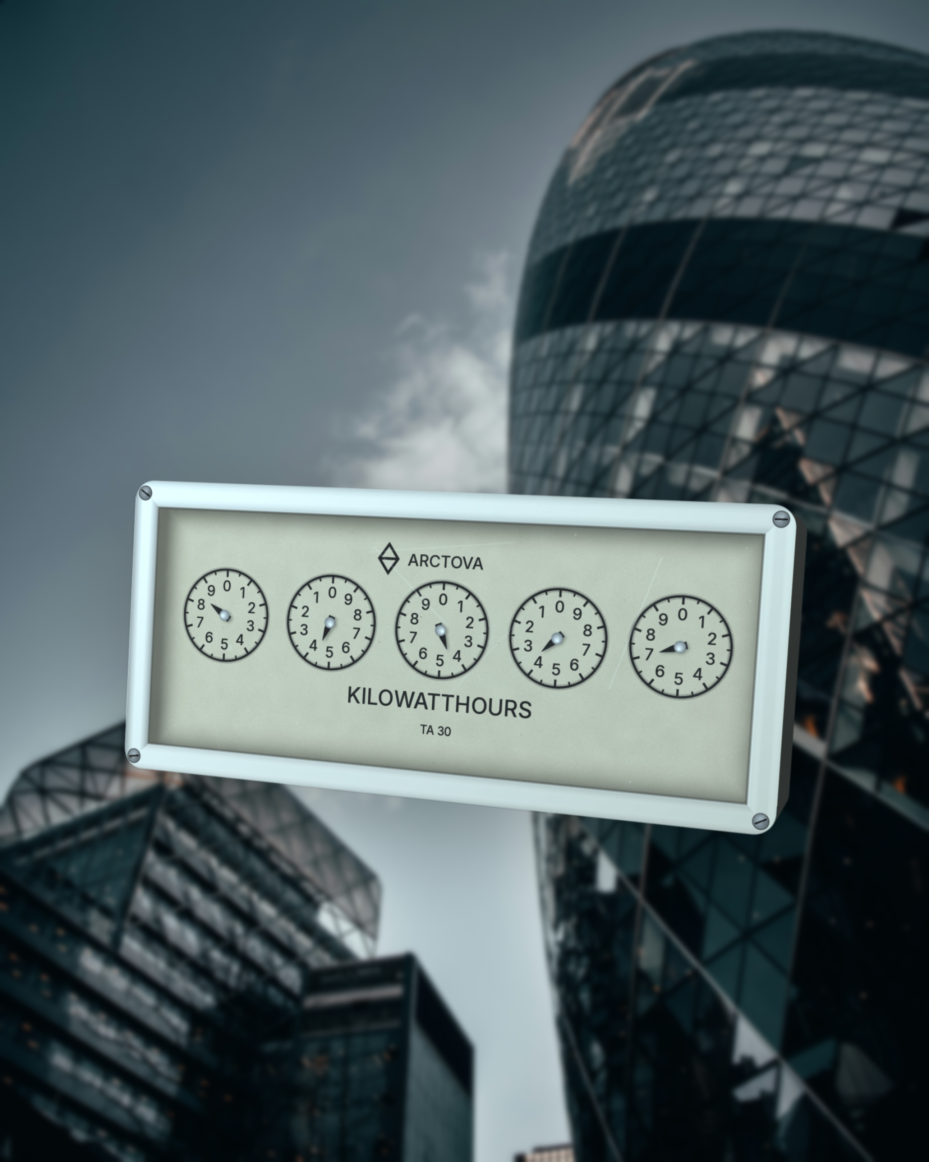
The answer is 84437 kWh
